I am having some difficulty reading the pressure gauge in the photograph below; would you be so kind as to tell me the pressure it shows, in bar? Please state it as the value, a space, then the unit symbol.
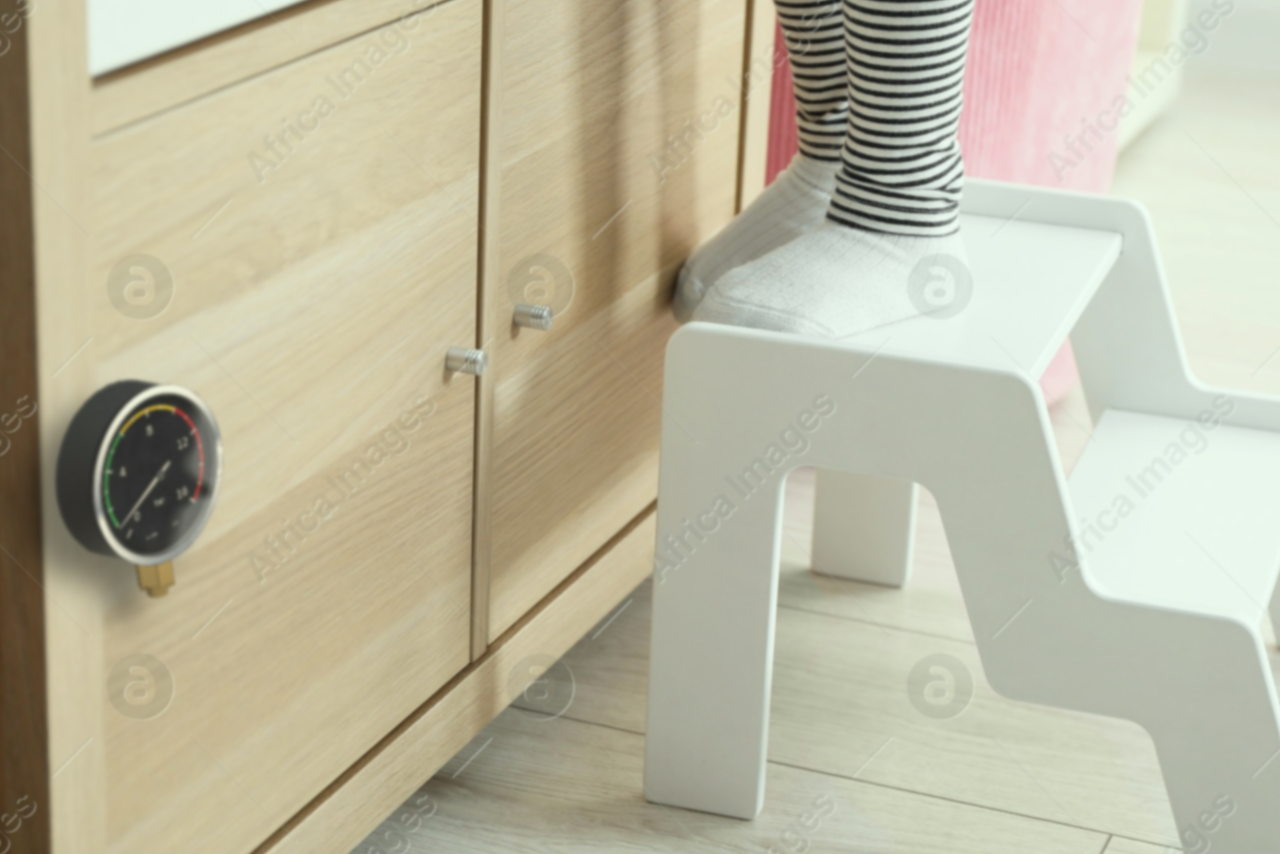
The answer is 1 bar
